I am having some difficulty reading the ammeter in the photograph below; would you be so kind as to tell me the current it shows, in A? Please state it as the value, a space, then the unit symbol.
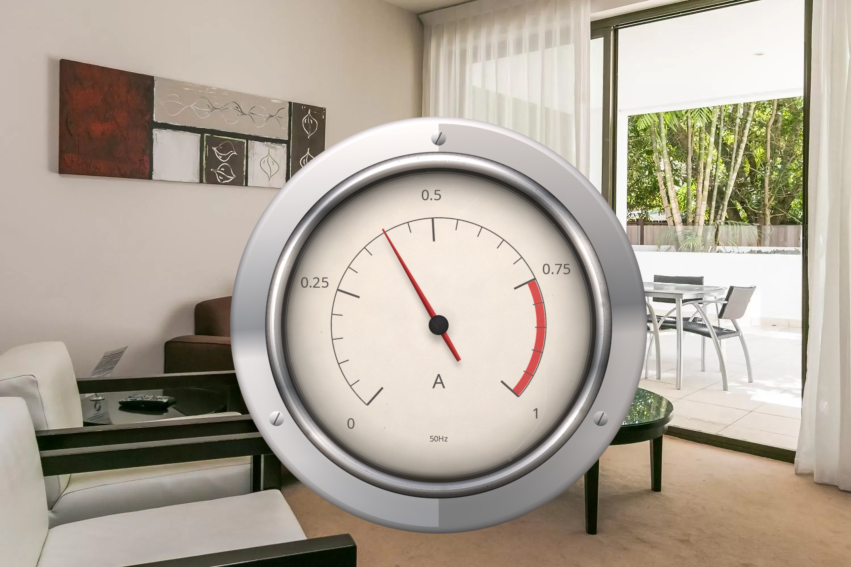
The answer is 0.4 A
